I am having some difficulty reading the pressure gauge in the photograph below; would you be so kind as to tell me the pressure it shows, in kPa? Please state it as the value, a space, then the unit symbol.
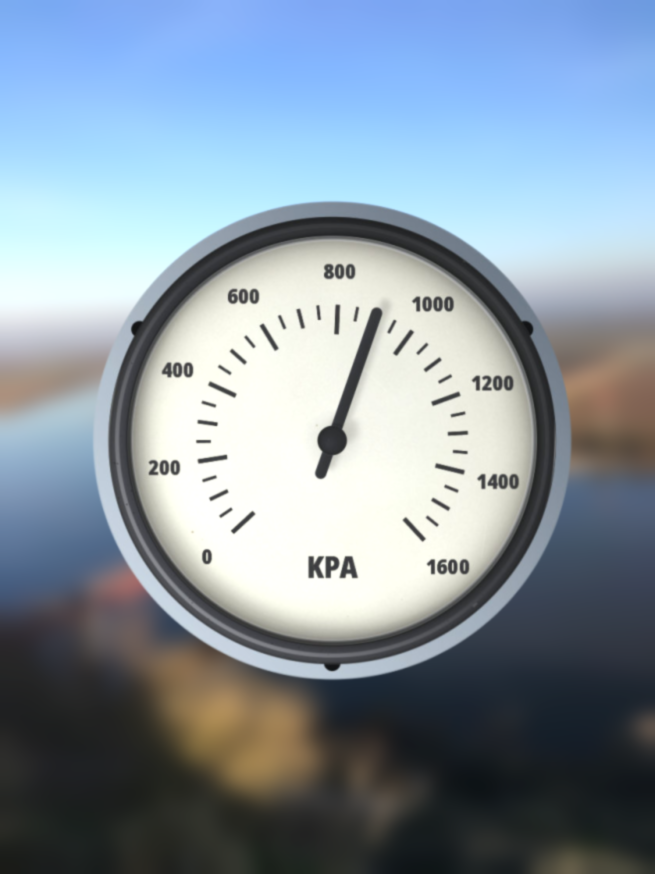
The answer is 900 kPa
